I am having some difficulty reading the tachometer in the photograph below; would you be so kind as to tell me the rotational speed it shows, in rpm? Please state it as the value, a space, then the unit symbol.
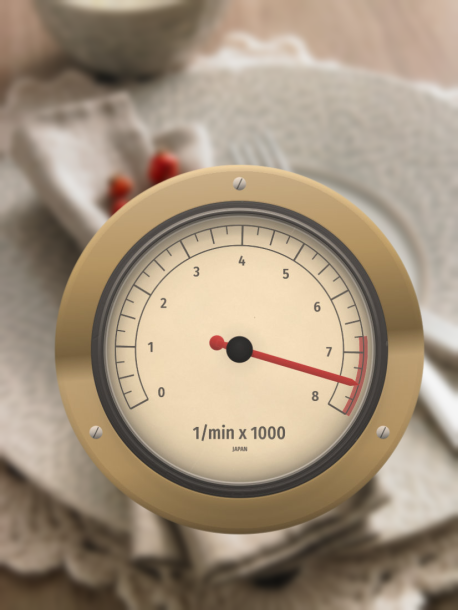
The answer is 7500 rpm
